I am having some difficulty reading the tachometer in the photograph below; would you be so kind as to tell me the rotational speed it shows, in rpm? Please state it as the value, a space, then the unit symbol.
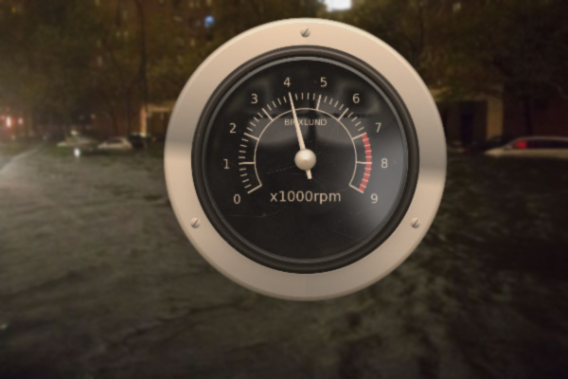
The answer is 4000 rpm
